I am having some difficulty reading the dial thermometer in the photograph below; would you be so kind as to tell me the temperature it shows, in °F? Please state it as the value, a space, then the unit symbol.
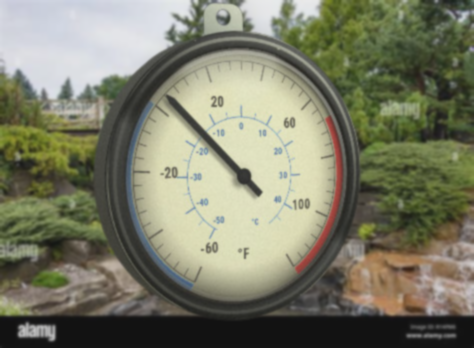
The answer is 4 °F
